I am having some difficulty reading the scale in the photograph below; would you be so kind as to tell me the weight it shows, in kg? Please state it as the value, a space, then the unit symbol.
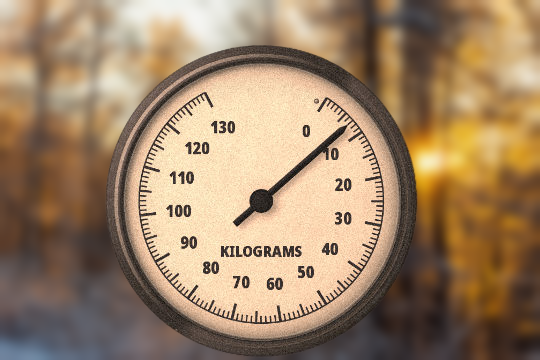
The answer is 7 kg
